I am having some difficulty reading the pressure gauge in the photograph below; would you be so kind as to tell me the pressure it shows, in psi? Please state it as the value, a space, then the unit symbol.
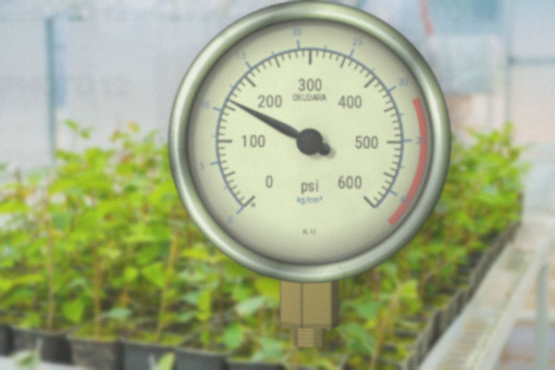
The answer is 160 psi
